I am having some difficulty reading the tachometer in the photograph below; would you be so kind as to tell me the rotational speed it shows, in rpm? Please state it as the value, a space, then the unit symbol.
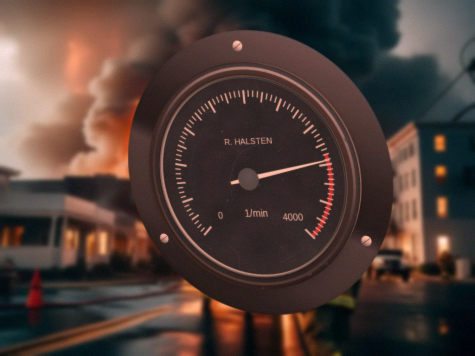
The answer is 3150 rpm
